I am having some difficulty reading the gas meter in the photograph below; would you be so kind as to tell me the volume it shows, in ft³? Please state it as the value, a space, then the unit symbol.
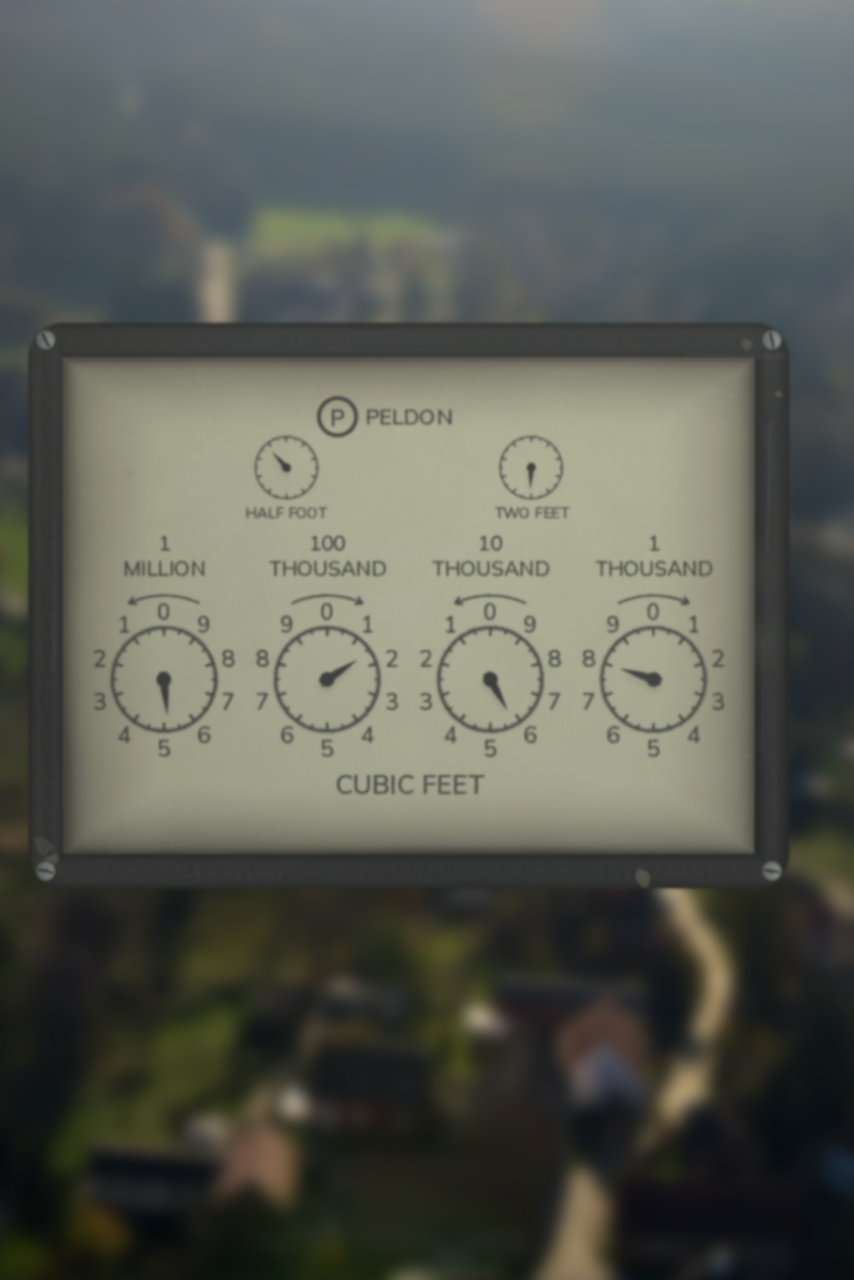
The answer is 515800 ft³
